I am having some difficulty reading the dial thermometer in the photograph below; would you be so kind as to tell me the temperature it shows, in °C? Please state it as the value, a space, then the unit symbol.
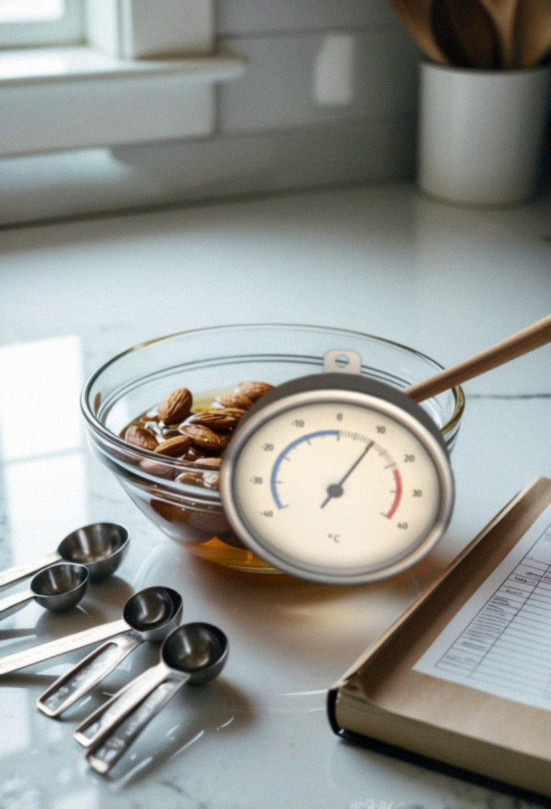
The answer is 10 °C
